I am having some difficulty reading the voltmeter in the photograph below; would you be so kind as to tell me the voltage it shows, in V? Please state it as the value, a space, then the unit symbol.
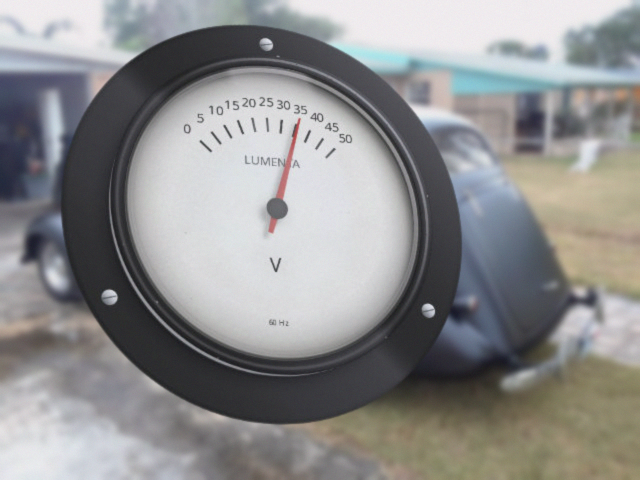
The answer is 35 V
